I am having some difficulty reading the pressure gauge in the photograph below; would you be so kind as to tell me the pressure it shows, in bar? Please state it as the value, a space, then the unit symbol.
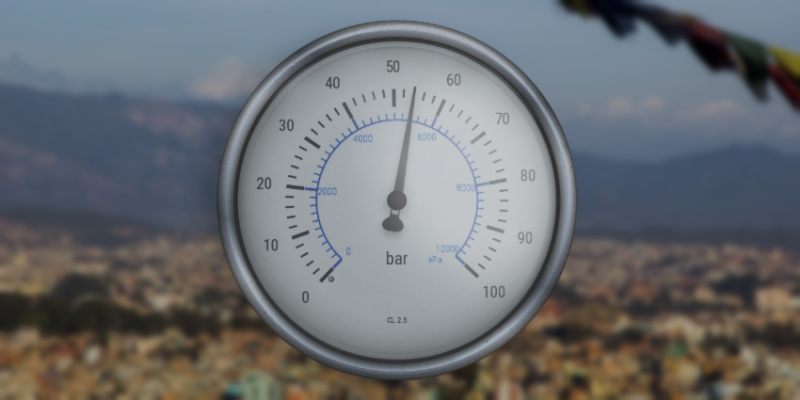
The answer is 54 bar
